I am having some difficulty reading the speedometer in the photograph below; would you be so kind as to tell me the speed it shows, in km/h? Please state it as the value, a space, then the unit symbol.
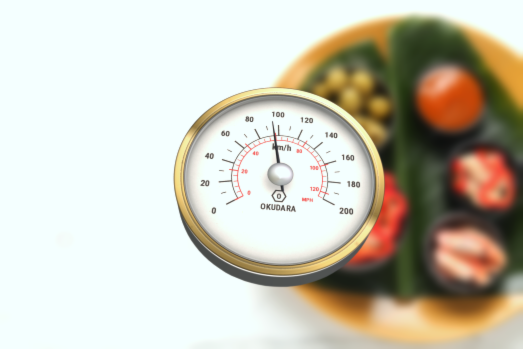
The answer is 95 km/h
